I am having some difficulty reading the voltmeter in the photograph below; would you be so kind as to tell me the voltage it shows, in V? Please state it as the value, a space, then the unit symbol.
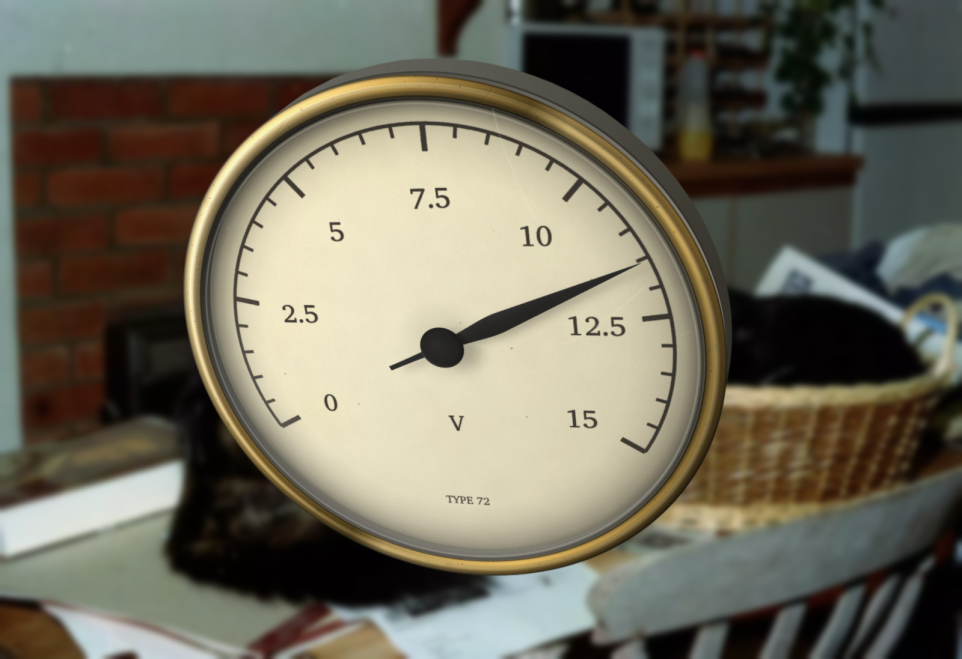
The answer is 11.5 V
